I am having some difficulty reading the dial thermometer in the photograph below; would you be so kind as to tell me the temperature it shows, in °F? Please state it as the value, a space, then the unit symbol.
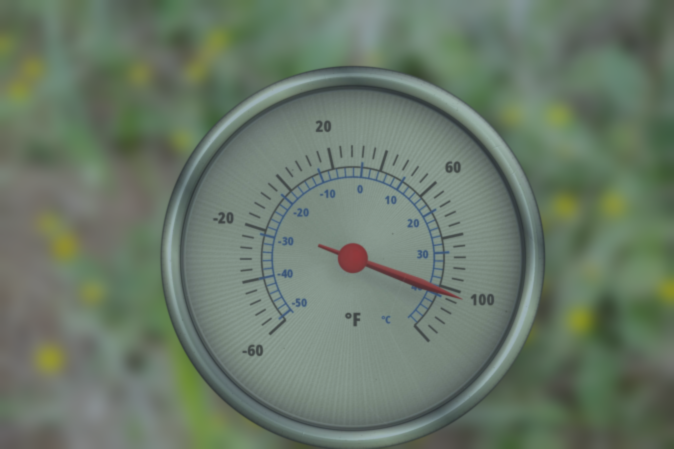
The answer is 102 °F
